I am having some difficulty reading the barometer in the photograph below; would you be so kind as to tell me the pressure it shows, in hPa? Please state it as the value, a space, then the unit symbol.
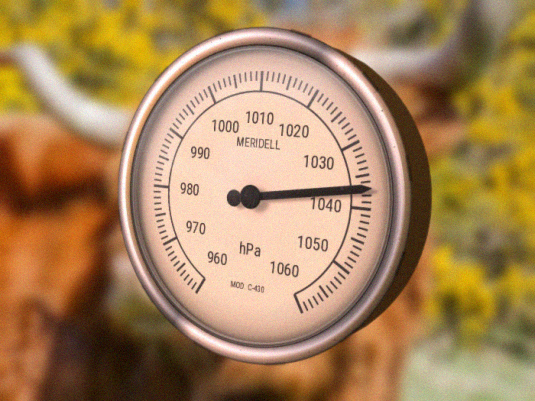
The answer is 1037 hPa
